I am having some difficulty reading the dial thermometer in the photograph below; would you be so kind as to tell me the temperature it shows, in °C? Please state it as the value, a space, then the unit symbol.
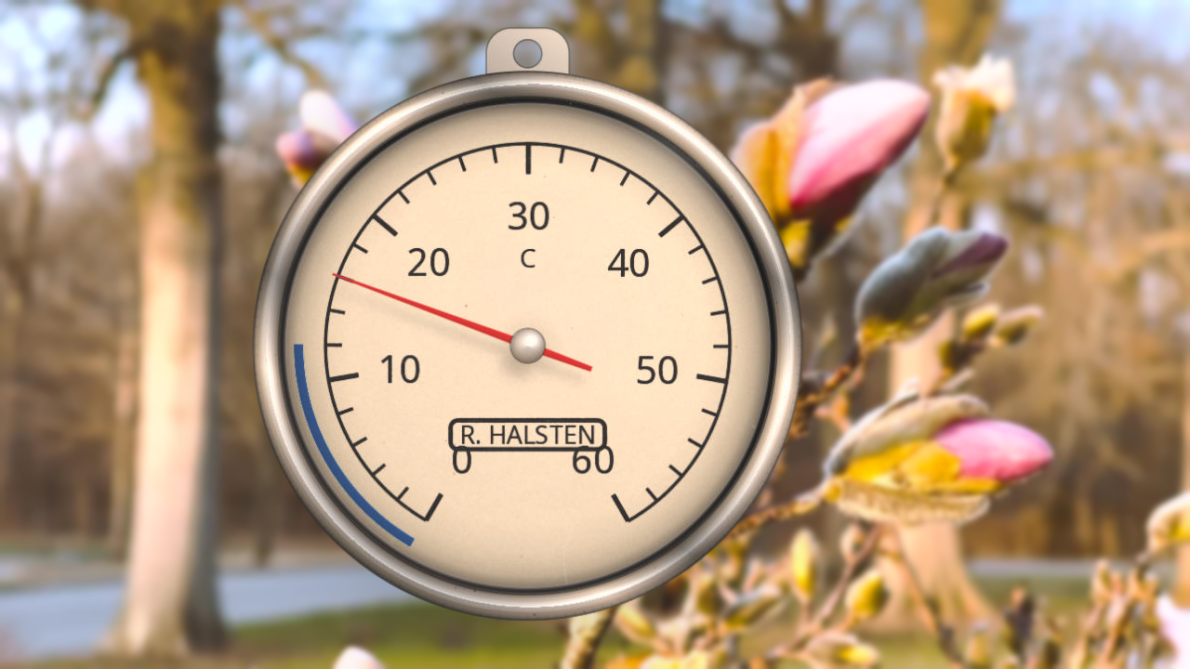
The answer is 16 °C
